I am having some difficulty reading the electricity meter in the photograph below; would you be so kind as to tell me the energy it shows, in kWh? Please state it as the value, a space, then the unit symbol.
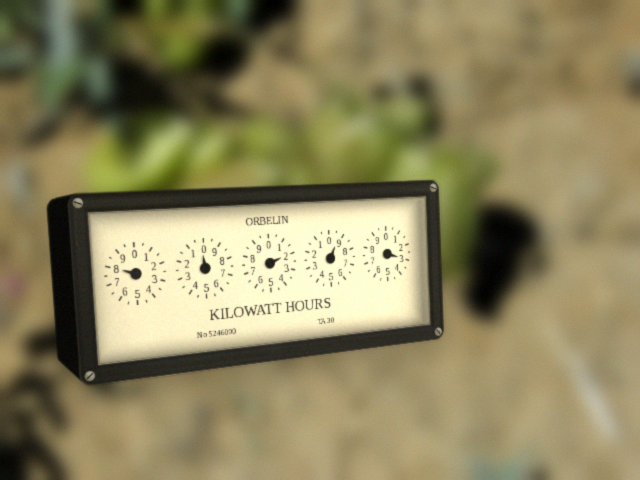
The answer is 80193 kWh
